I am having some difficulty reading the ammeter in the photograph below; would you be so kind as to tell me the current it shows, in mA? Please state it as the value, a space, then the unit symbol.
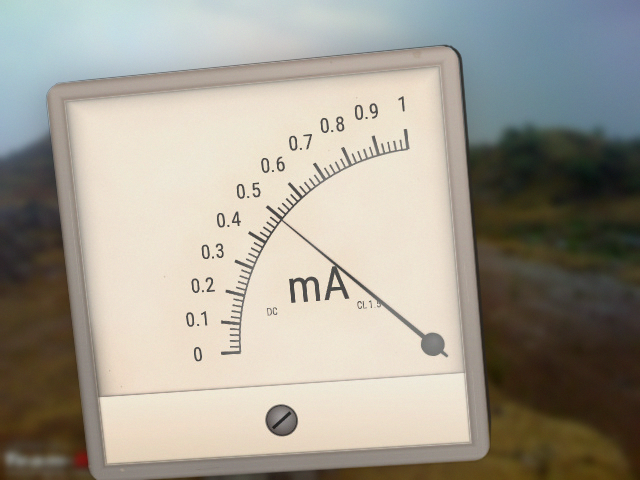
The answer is 0.5 mA
